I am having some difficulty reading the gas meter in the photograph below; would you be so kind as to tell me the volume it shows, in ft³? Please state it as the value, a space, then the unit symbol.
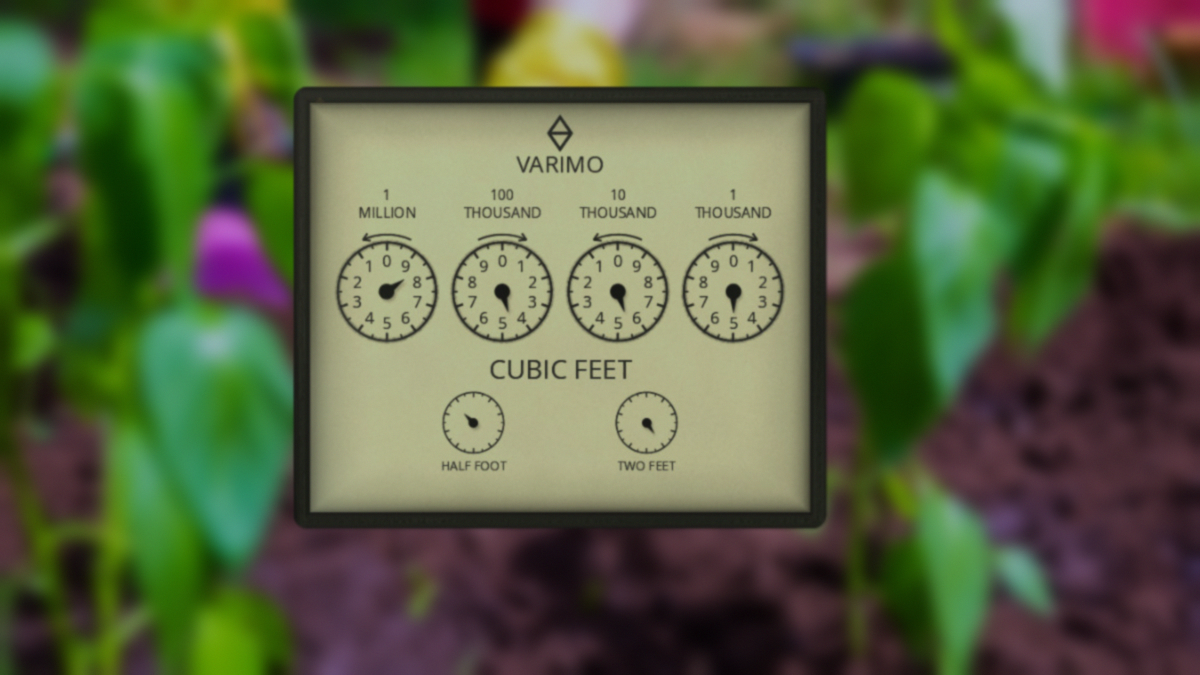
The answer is 845500 ft³
